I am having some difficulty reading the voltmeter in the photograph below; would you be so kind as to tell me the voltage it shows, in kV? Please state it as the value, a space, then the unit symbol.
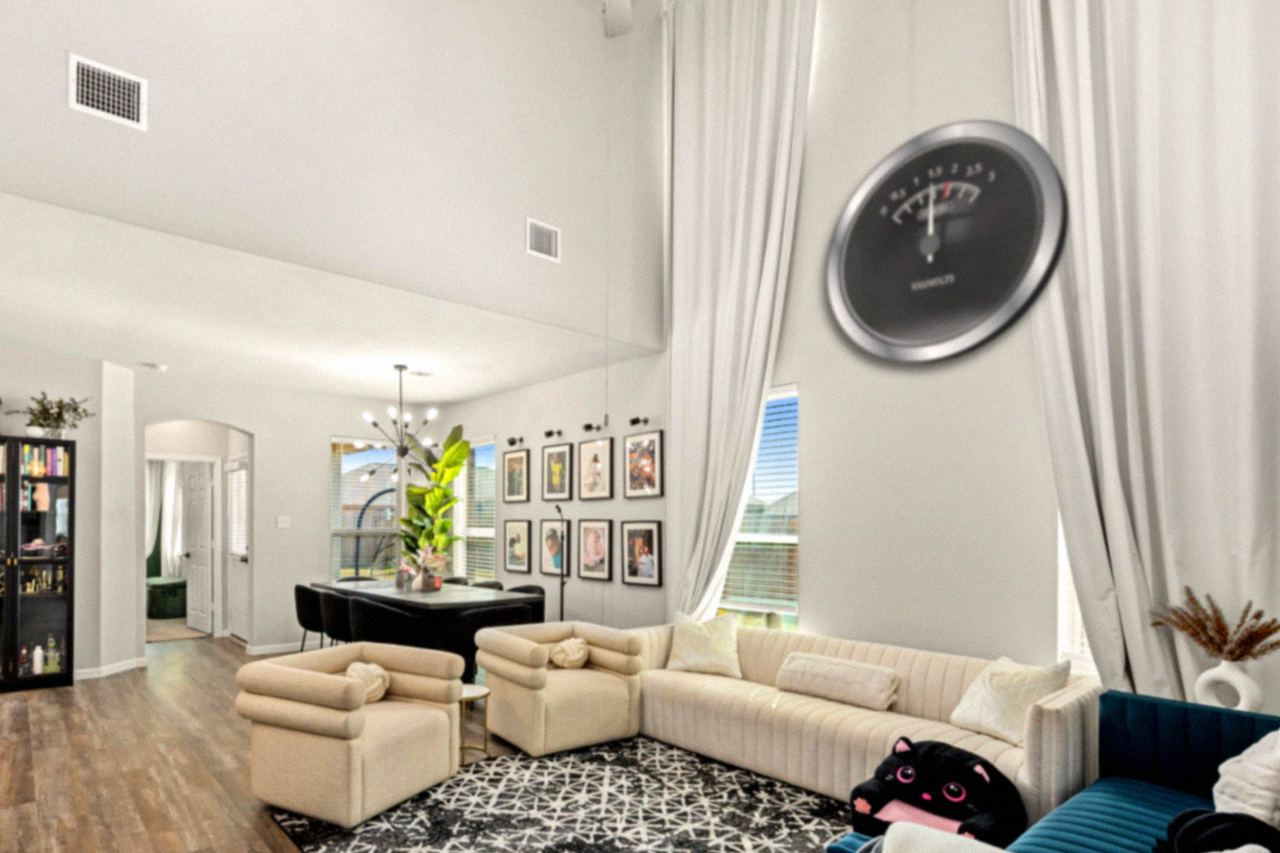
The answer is 1.5 kV
